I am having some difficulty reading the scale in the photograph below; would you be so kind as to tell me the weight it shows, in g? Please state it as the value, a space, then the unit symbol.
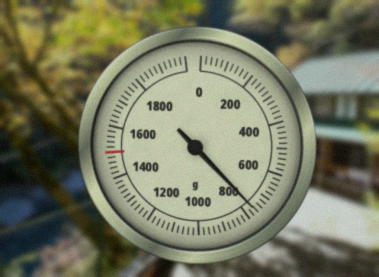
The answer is 760 g
